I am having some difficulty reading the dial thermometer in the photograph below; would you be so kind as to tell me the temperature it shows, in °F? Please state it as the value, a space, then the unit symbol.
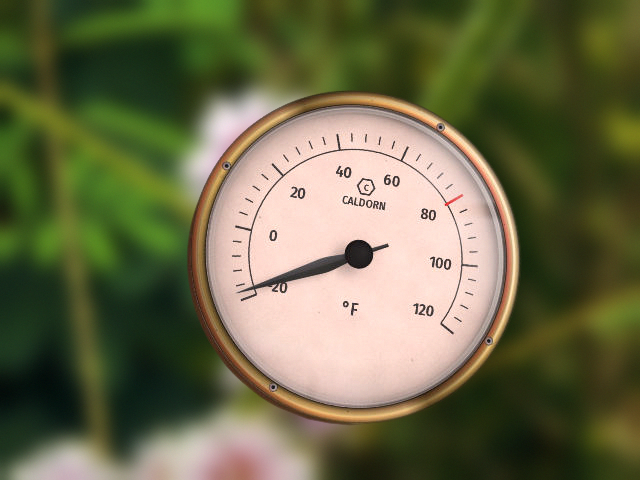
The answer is -18 °F
